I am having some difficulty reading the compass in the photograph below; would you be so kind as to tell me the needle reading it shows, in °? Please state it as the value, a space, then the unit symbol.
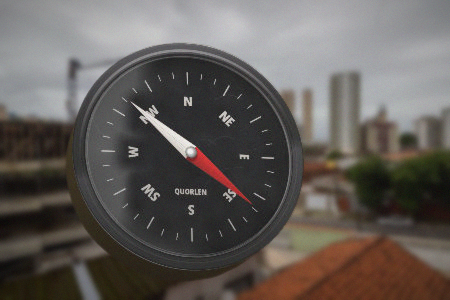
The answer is 130 °
